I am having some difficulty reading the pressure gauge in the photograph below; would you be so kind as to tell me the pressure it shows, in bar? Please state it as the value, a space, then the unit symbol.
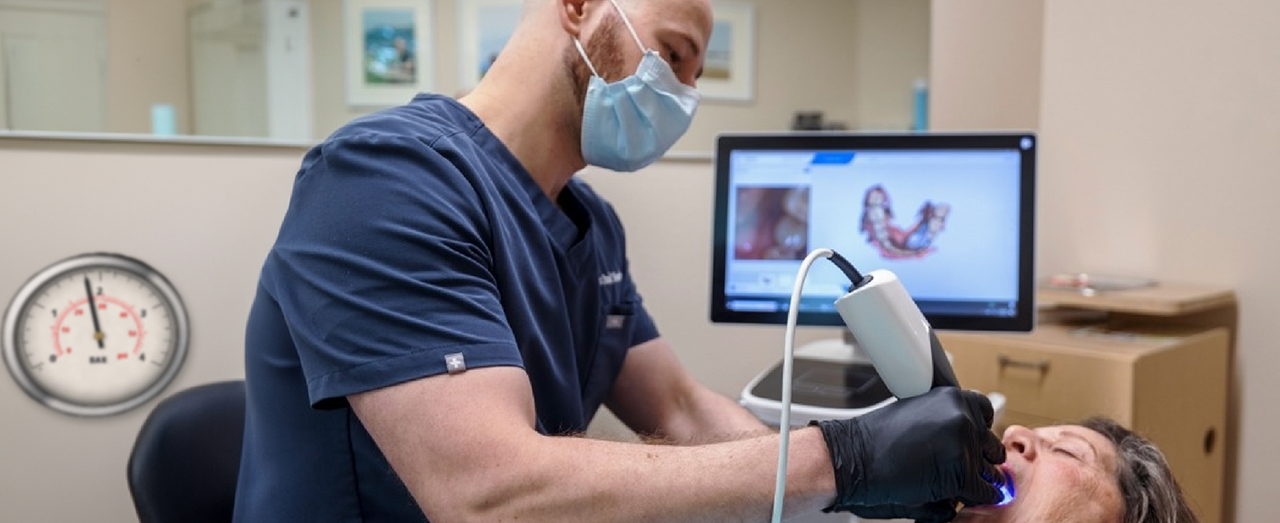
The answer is 1.8 bar
